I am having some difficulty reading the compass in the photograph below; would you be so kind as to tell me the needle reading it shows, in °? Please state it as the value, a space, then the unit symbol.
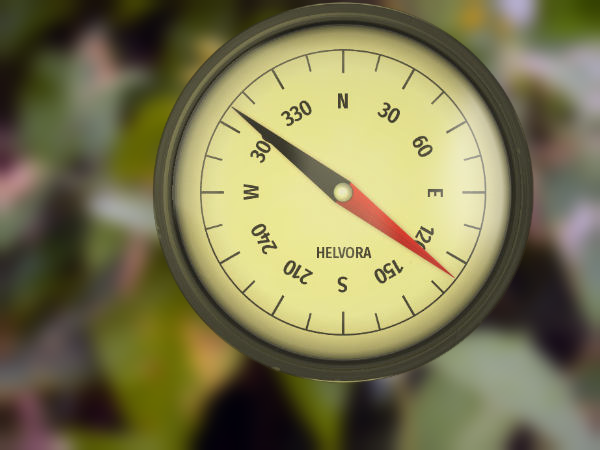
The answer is 127.5 °
